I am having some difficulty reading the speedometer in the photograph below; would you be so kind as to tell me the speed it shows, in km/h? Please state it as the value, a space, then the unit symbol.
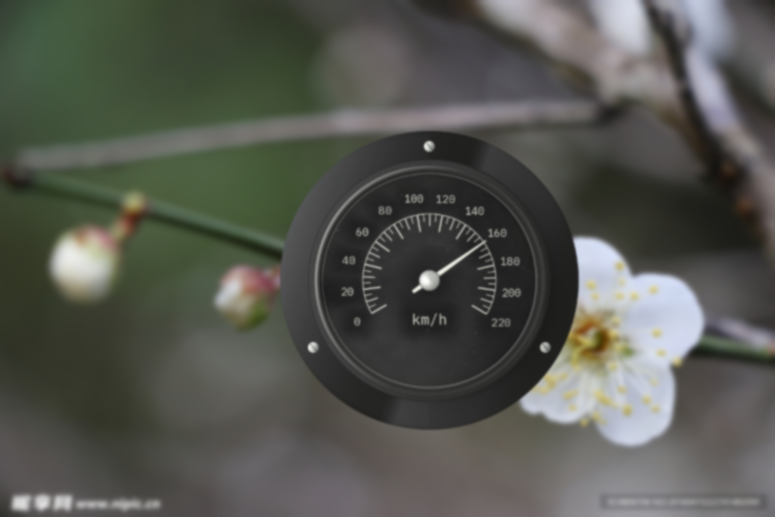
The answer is 160 km/h
